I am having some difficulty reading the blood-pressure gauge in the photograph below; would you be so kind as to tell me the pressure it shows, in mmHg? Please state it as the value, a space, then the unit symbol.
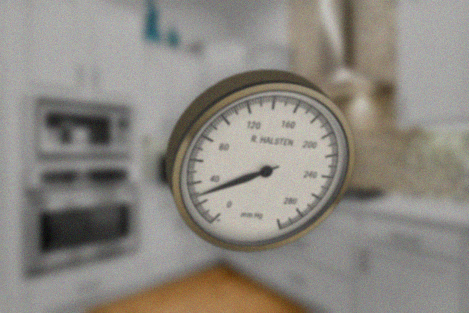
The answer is 30 mmHg
